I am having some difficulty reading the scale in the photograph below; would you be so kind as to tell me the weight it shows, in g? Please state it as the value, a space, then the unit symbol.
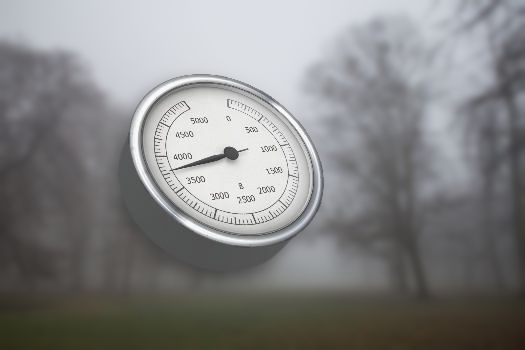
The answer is 3750 g
